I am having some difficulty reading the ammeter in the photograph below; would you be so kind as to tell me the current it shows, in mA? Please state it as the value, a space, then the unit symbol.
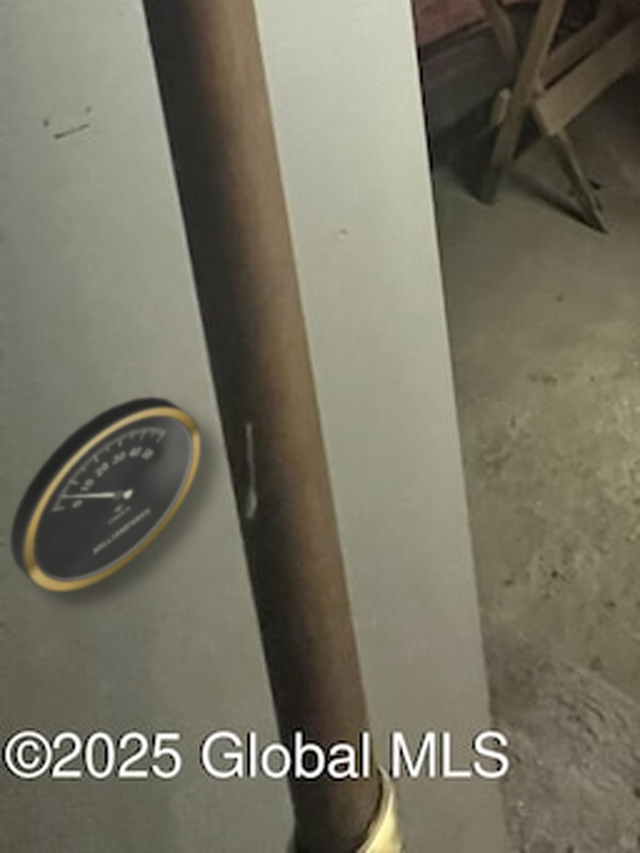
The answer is 5 mA
